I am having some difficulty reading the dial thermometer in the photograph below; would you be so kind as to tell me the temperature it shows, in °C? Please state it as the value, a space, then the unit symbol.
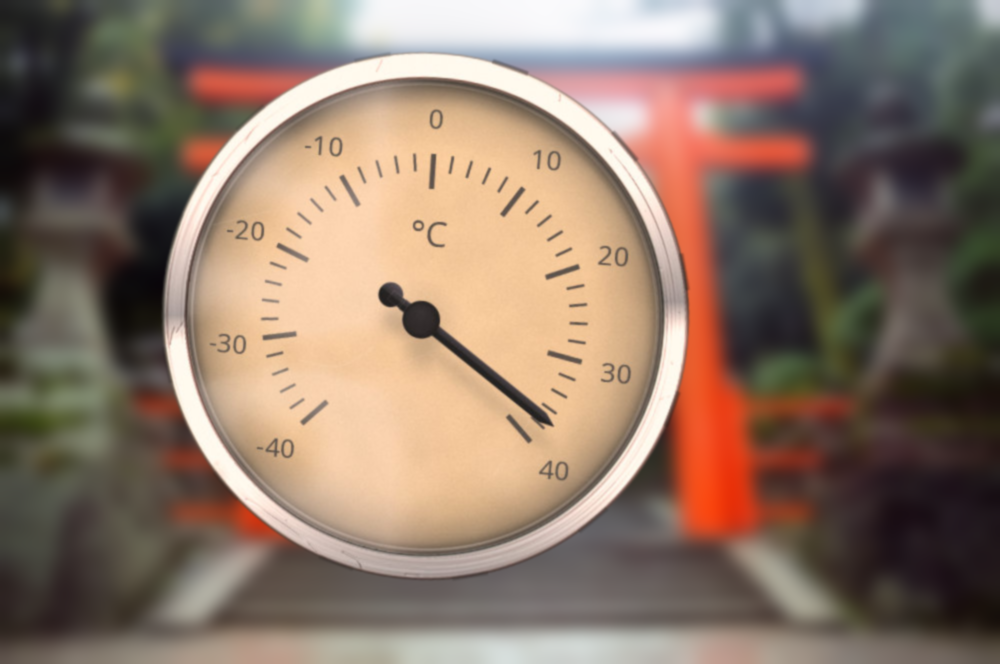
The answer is 37 °C
